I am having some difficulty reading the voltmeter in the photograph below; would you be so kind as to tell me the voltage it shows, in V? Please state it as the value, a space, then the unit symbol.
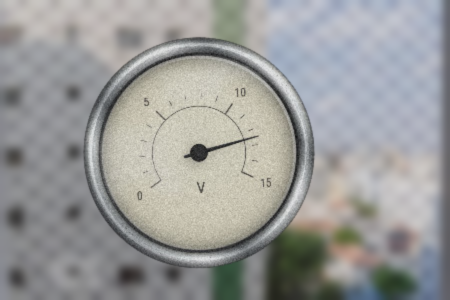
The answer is 12.5 V
